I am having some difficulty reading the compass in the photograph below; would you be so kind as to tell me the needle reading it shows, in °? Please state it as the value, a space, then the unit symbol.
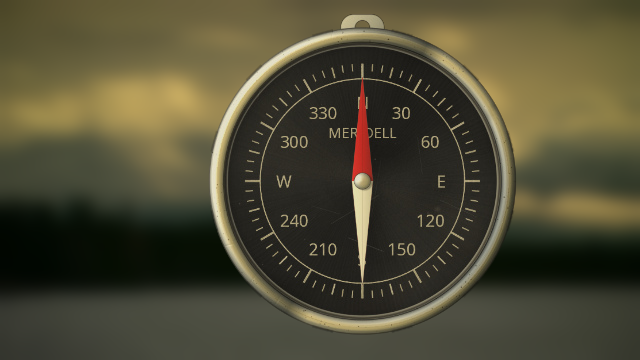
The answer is 0 °
